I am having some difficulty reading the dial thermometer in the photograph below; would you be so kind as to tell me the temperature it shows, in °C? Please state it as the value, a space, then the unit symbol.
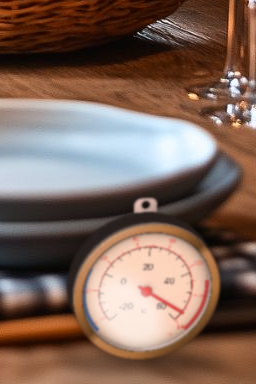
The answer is 56 °C
